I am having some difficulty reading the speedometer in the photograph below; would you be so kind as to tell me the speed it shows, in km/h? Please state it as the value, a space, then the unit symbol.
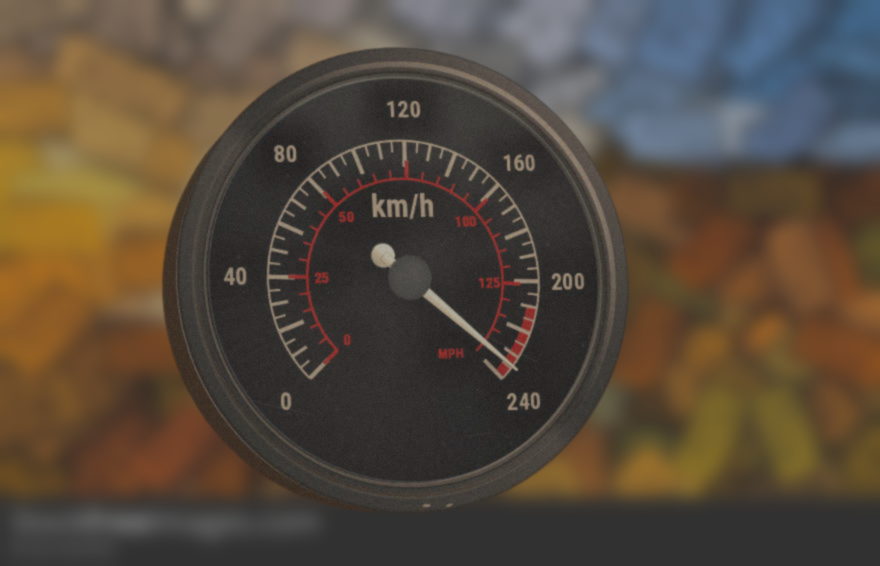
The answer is 235 km/h
